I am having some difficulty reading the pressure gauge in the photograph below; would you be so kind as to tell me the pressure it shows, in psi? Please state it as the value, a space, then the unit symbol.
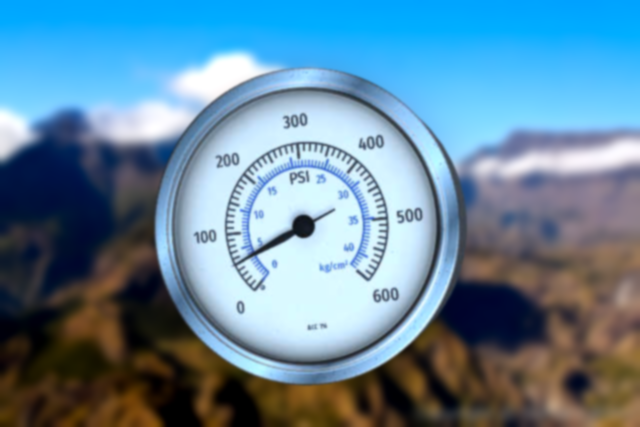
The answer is 50 psi
